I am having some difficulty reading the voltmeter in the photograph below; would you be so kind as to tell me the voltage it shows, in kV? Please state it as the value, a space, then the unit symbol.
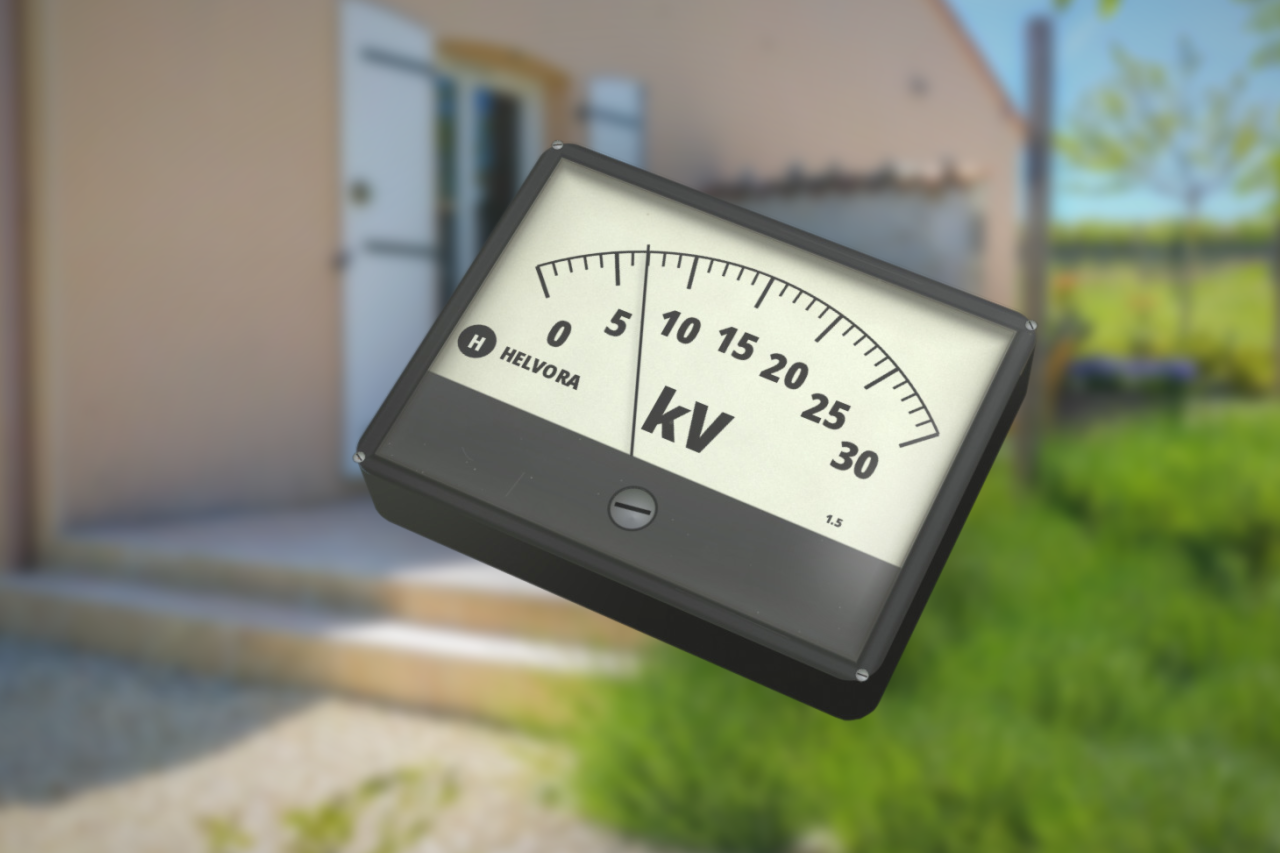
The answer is 7 kV
